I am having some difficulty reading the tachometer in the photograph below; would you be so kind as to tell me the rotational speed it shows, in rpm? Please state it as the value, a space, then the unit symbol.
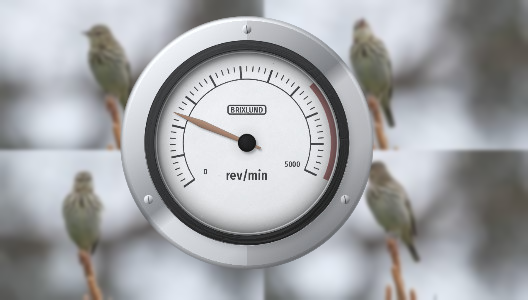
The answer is 1200 rpm
